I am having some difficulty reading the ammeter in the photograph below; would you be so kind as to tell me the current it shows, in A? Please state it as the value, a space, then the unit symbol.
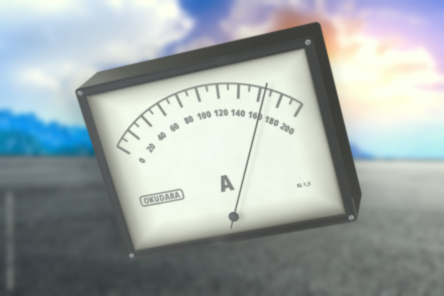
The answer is 165 A
